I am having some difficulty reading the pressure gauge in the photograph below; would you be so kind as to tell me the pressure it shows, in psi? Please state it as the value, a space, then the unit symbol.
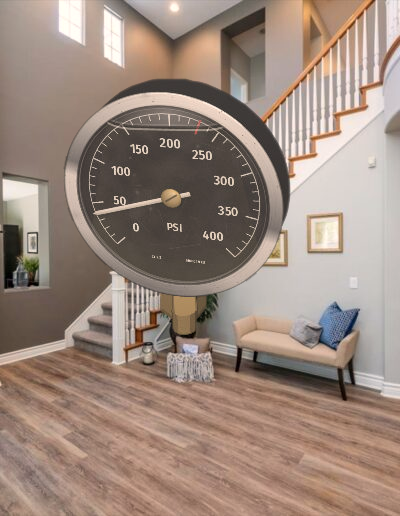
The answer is 40 psi
